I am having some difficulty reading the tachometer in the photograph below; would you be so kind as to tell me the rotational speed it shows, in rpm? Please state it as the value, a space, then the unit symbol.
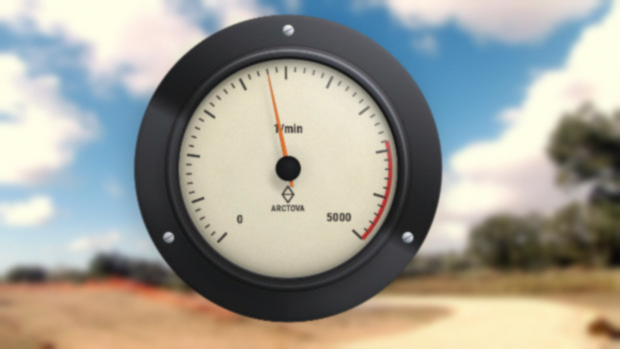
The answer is 2300 rpm
